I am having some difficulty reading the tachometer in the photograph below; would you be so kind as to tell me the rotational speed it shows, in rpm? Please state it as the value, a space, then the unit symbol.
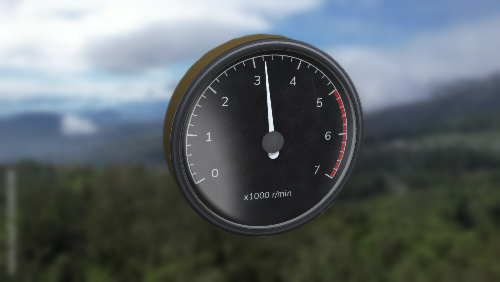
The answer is 3200 rpm
